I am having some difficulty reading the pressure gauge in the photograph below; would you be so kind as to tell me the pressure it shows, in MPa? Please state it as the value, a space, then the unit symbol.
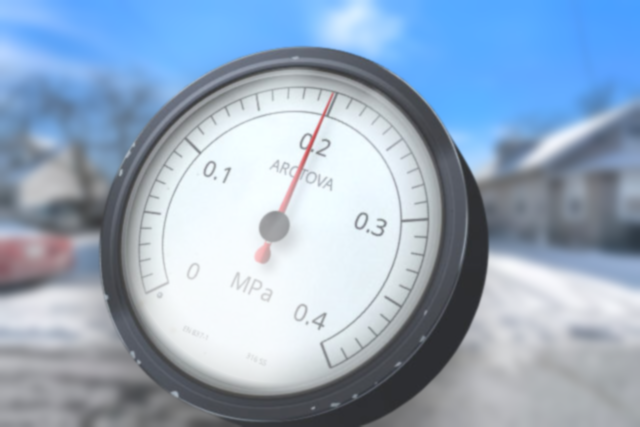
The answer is 0.2 MPa
